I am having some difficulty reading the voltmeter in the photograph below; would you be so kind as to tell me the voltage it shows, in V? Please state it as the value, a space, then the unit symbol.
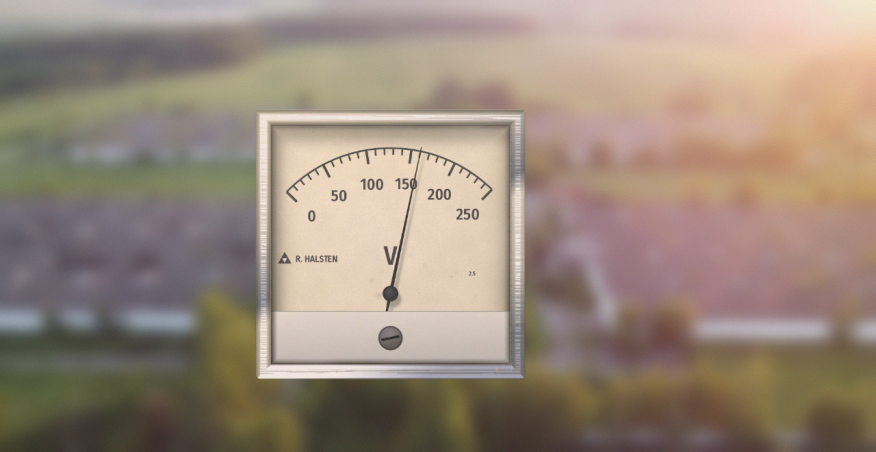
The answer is 160 V
